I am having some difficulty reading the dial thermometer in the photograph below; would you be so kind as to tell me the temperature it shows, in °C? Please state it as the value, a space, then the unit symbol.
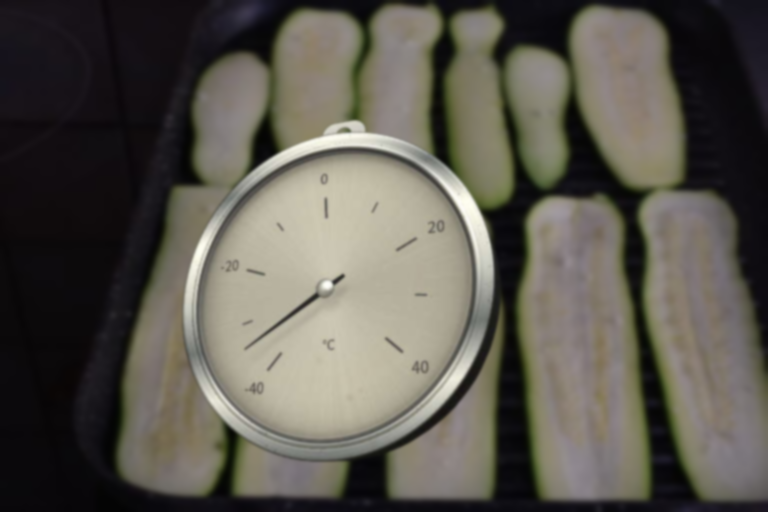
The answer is -35 °C
